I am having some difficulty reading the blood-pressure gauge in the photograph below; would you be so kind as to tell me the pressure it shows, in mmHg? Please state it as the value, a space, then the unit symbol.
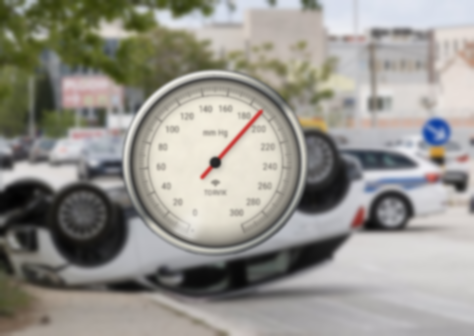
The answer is 190 mmHg
